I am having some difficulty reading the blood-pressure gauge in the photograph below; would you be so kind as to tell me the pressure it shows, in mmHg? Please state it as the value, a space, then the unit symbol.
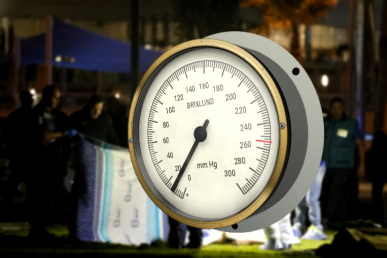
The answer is 10 mmHg
